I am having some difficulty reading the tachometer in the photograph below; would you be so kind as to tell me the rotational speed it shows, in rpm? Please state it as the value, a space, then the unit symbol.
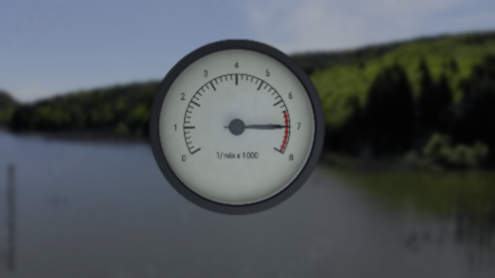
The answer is 7000 rpm
